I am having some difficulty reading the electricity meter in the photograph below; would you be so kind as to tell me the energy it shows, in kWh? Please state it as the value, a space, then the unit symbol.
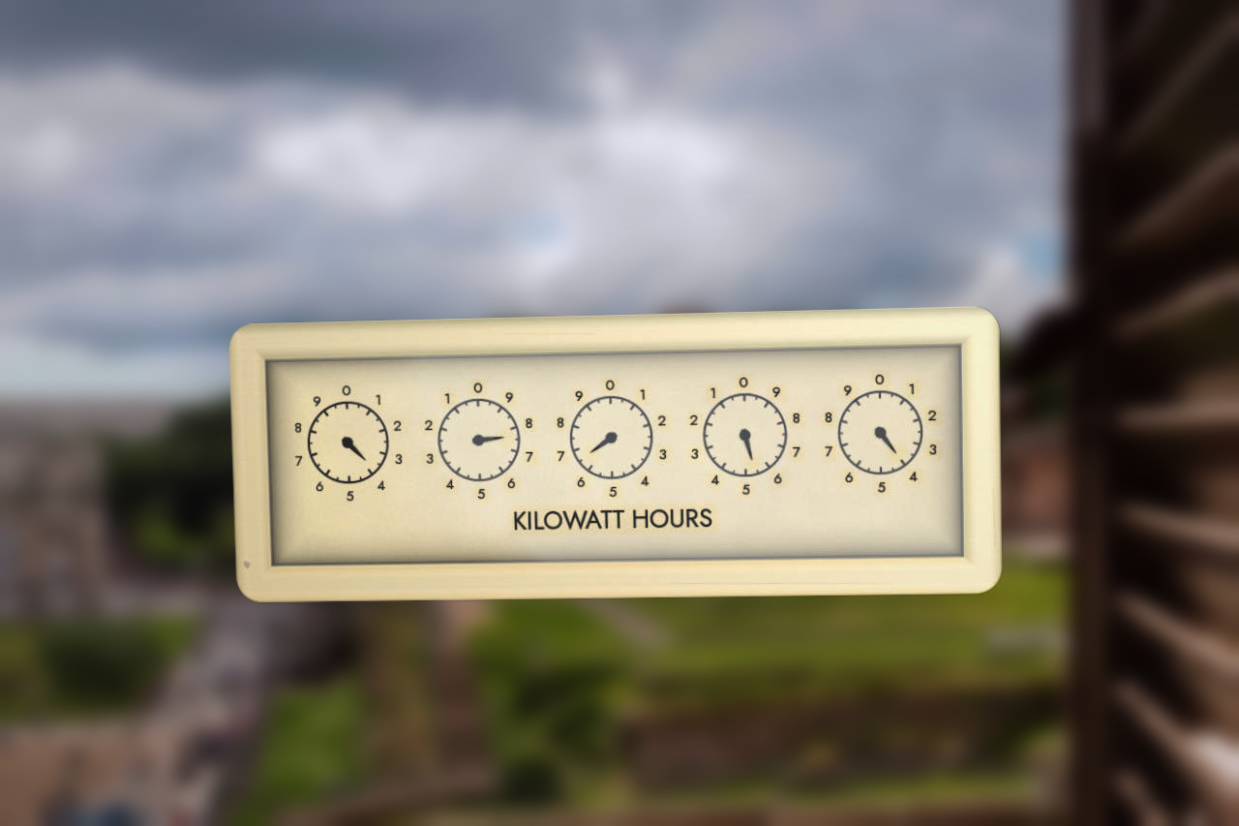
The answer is 37654 kWh
